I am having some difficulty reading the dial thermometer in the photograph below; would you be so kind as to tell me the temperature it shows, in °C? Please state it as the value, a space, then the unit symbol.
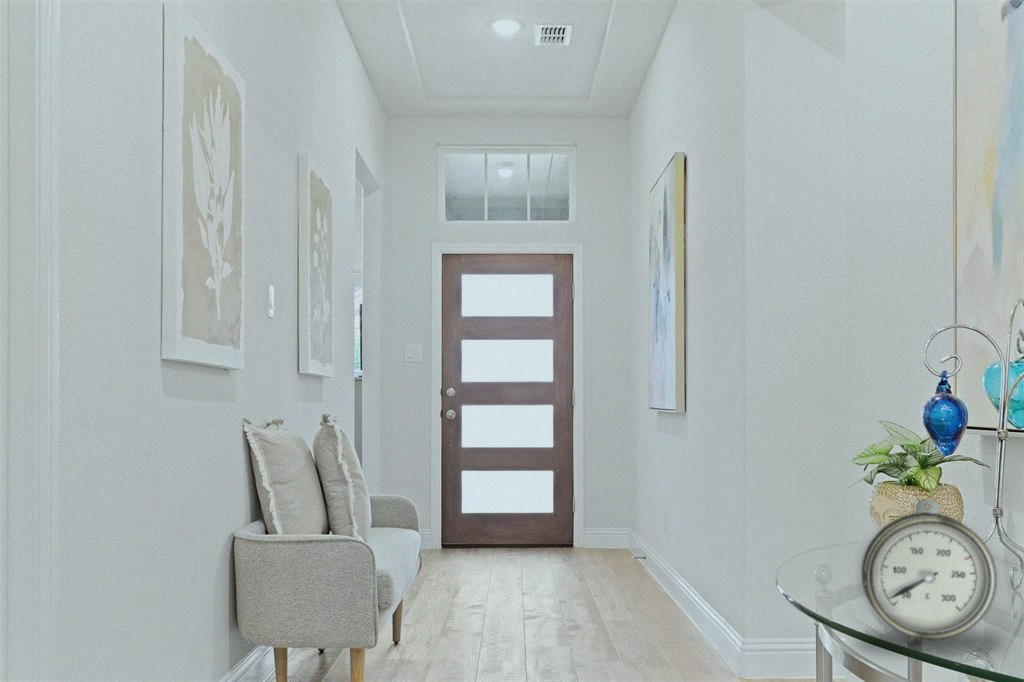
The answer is 60 °C
